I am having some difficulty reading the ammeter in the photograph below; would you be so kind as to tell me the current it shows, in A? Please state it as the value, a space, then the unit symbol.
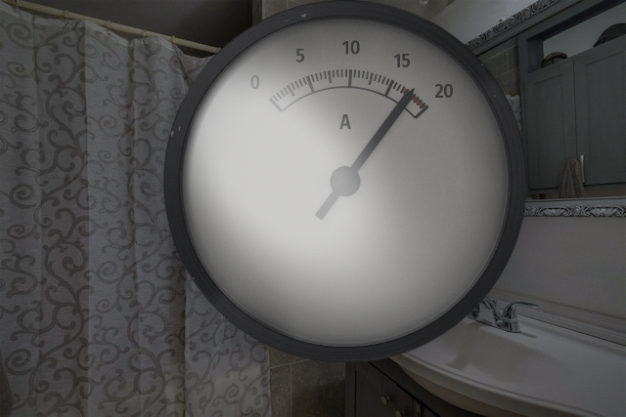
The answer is 17.5 A
